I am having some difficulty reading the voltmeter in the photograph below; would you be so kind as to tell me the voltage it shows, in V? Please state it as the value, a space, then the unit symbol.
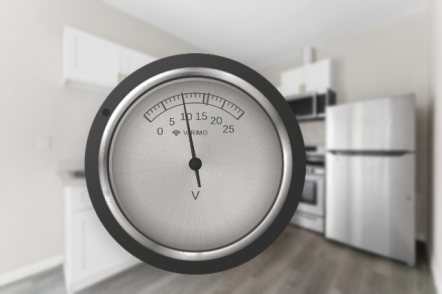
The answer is 10 V
